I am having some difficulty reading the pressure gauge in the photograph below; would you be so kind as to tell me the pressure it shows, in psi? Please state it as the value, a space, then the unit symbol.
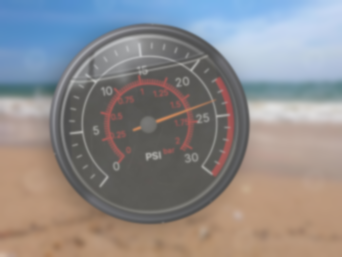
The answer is 23.5 psi
